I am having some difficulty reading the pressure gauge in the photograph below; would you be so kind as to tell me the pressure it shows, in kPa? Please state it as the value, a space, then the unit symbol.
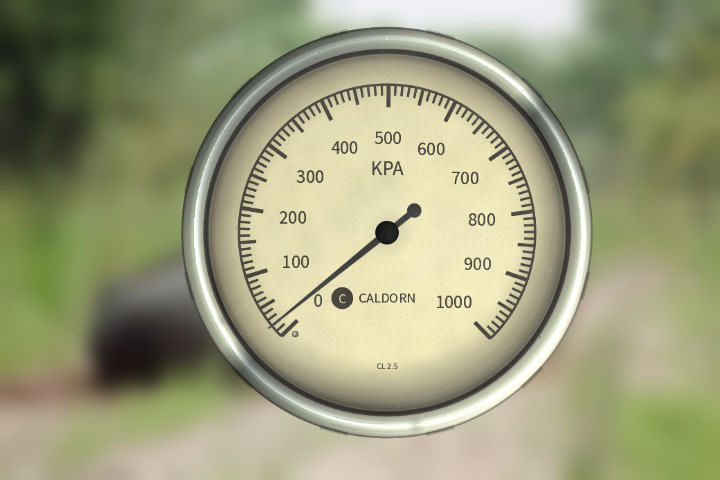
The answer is 20 kPa
